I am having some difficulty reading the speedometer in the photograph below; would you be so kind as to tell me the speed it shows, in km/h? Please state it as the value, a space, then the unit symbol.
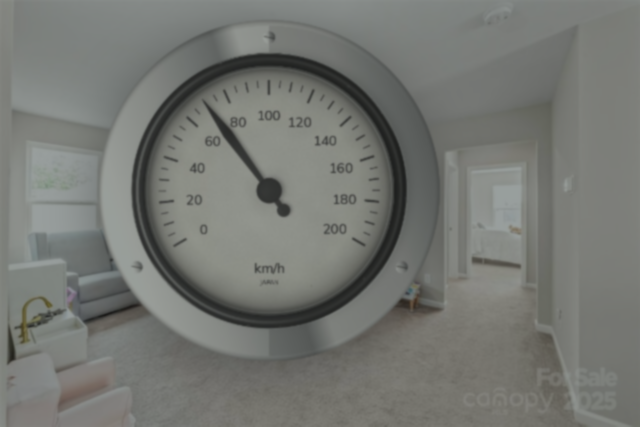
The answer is 70 km/h
